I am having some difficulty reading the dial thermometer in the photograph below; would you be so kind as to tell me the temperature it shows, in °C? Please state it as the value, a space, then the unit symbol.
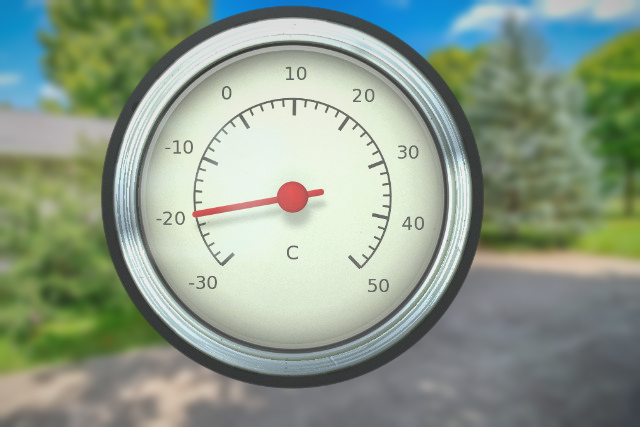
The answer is -20 °C
